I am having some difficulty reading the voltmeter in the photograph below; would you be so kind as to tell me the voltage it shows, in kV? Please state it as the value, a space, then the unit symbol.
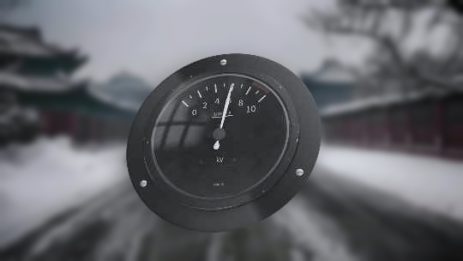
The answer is 6 kV
